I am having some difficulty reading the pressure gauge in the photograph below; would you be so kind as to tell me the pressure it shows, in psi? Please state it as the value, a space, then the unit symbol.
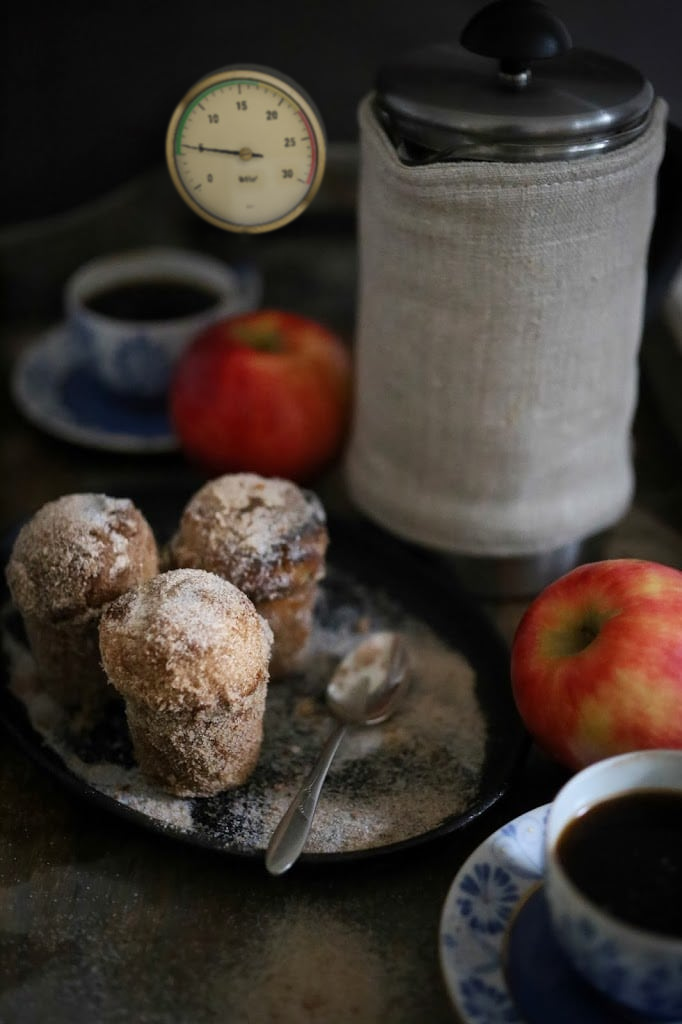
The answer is 5 psi
